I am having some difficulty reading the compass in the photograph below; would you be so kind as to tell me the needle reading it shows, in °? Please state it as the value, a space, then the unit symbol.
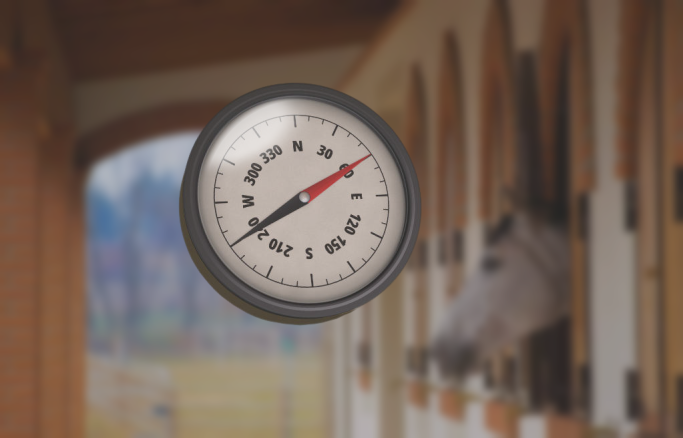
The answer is 60 °
